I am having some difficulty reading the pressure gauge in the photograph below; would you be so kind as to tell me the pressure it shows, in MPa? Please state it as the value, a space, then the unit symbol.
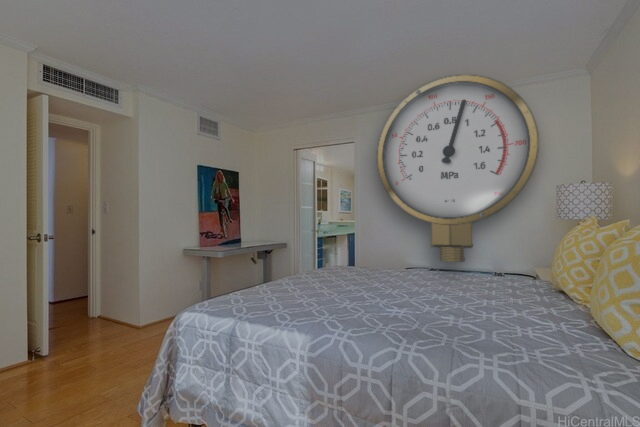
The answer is 0.9 MPa
